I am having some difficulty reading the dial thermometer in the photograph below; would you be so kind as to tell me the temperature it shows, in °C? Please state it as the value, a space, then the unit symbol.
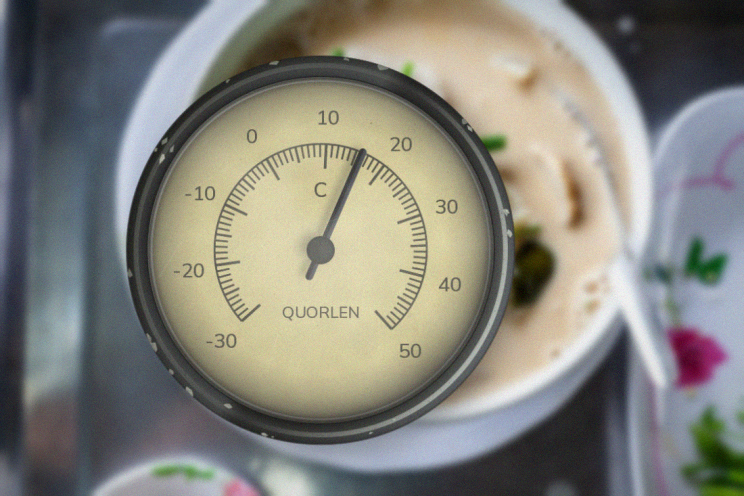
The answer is 16 °C
